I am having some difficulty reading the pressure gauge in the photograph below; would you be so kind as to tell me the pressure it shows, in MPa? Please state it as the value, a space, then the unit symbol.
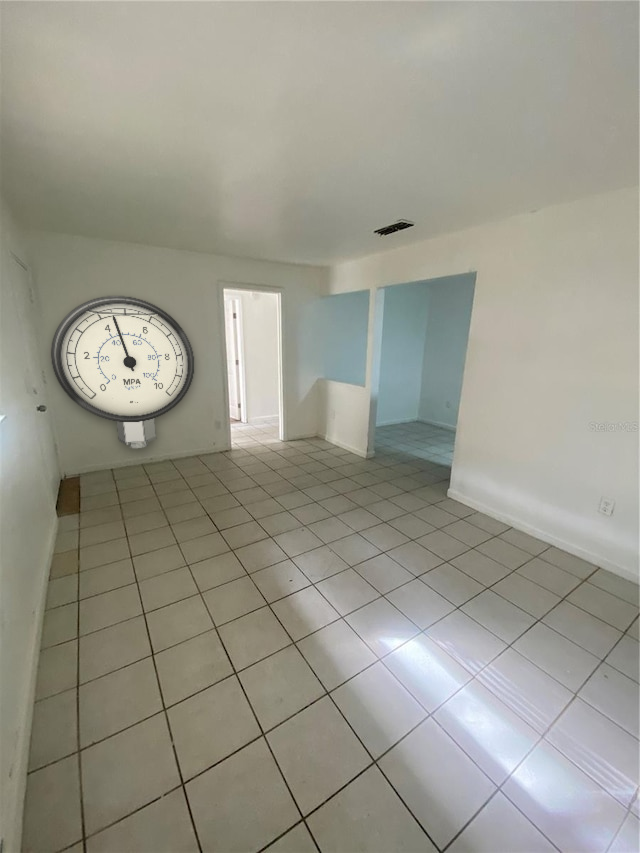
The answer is 4.5 MPa
